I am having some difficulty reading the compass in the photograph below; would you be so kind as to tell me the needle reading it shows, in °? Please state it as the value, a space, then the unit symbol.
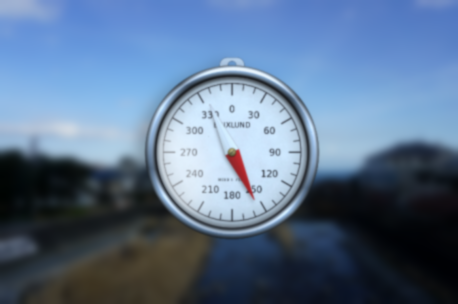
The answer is 155 °
